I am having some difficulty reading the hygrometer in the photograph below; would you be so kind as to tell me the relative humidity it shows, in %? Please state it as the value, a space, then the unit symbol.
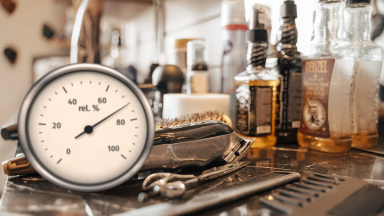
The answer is 72 %
